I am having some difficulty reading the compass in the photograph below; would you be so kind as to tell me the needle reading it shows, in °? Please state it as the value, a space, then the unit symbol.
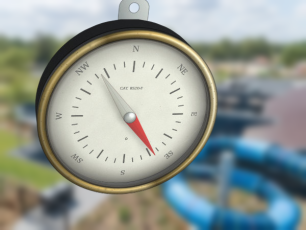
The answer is 145 °
